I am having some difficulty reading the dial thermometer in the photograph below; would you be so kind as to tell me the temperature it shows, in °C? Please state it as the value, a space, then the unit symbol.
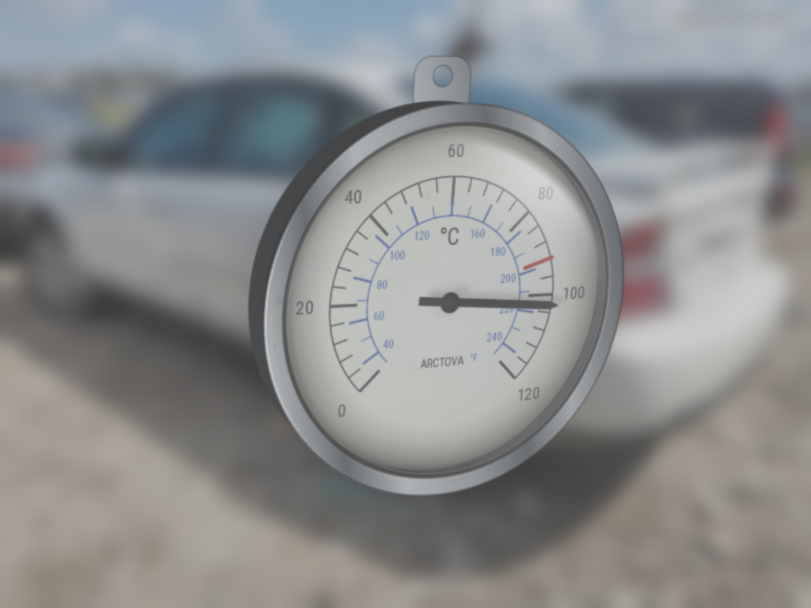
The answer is 102 °C
